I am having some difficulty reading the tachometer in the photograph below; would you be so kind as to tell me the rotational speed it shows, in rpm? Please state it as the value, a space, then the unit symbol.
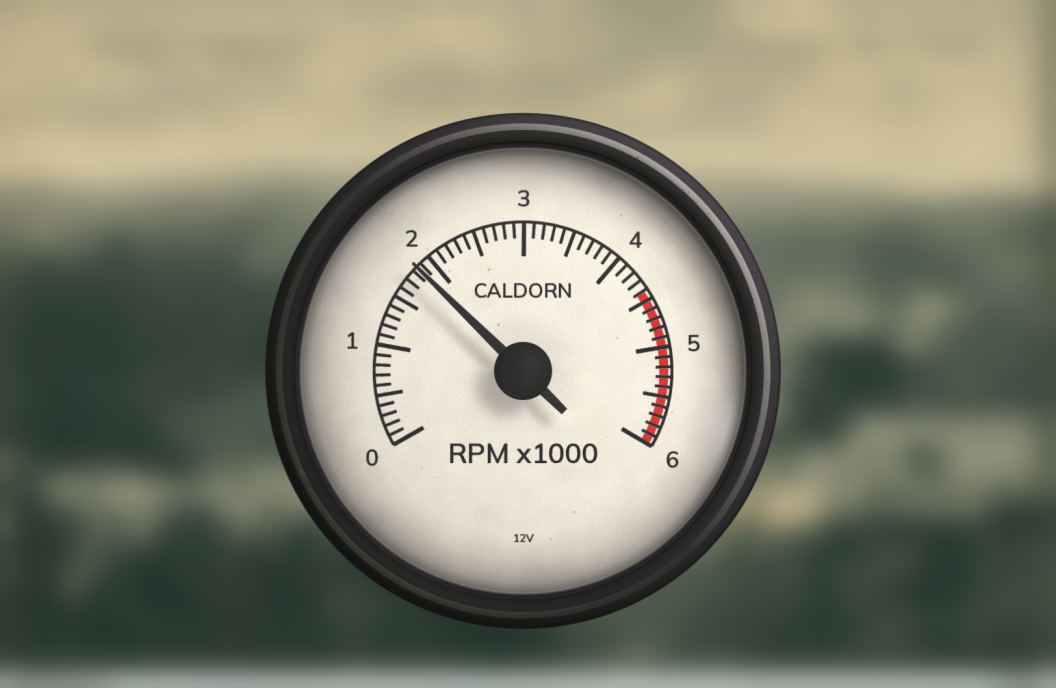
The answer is 1850 rpm
